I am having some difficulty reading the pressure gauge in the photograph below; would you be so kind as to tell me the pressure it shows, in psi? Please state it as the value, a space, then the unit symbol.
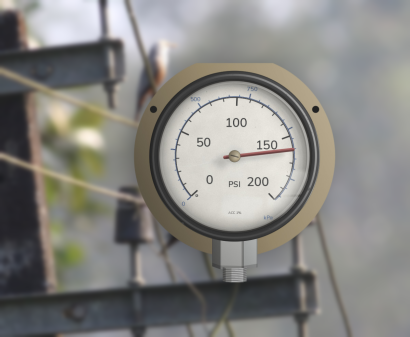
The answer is 160 psi
